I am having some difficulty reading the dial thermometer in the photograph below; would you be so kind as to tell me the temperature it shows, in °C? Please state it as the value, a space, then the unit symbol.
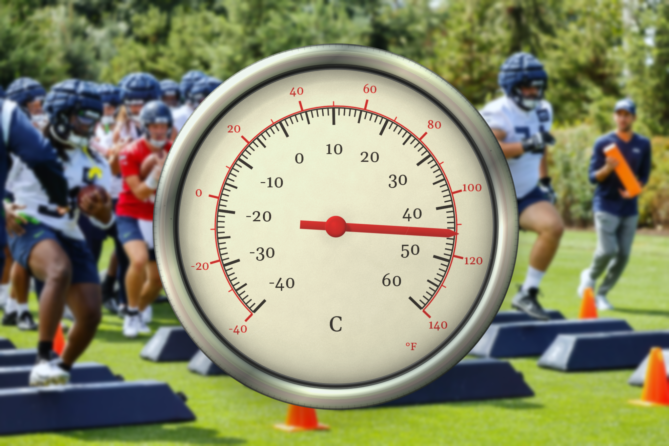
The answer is 45 °C
